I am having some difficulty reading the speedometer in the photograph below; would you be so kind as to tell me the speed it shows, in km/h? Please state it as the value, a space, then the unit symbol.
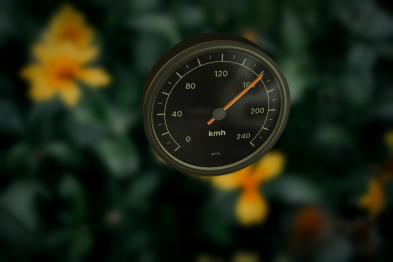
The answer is 160 km/h
